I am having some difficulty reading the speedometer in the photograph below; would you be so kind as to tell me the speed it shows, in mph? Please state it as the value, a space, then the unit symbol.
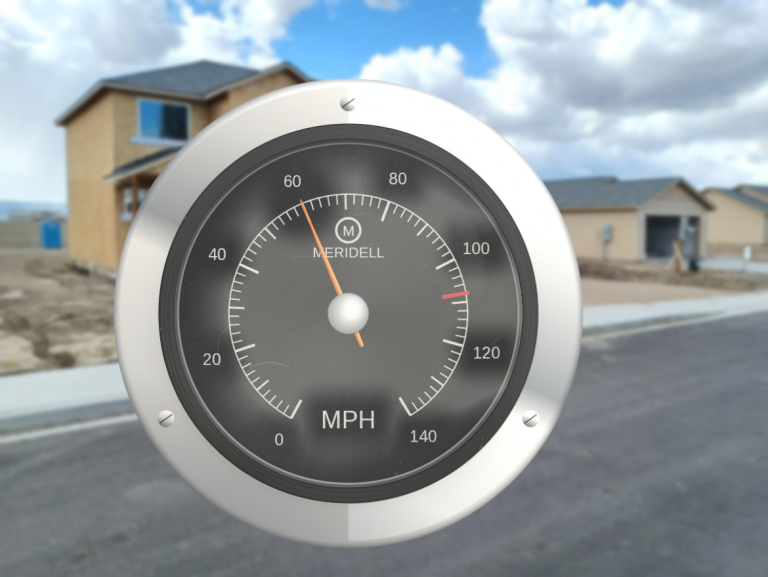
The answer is 60 mph
